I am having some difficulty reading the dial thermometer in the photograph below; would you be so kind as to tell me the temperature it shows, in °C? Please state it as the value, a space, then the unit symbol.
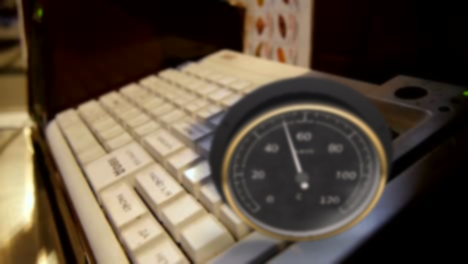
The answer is 52 °C
